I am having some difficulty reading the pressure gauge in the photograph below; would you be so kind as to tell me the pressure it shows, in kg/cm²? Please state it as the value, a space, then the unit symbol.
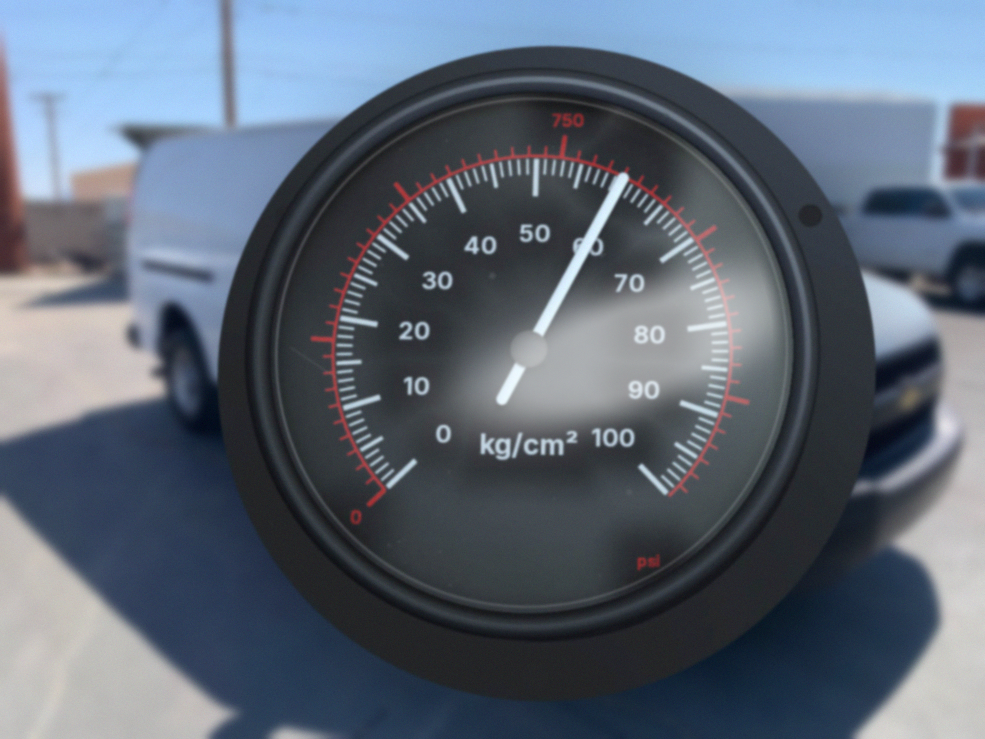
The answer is 60 kg/cm²
